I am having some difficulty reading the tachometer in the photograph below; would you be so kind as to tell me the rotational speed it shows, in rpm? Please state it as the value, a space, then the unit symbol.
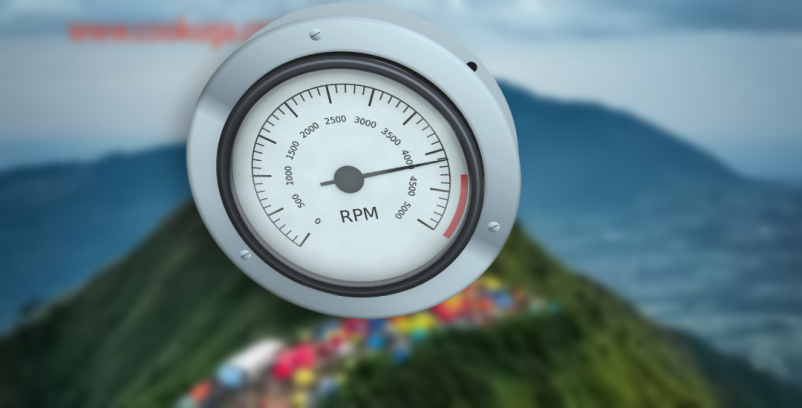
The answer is 4100 rpm
